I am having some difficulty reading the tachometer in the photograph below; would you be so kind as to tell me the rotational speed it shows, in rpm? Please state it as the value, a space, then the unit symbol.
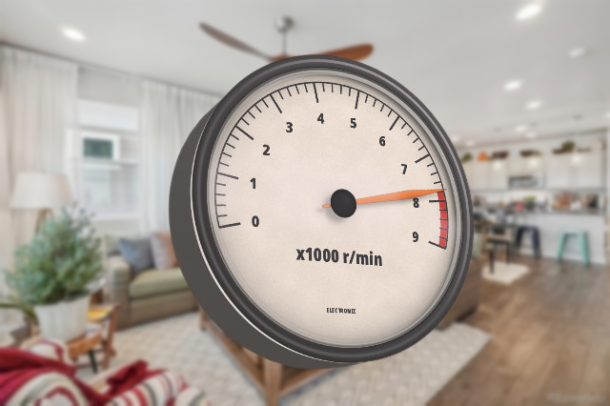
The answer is 7800 rpm
